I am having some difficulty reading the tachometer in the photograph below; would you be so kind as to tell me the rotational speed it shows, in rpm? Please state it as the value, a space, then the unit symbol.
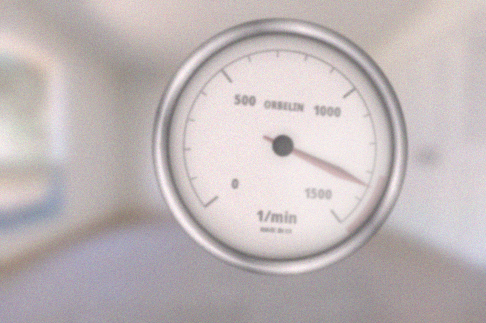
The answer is 1350 rpm
